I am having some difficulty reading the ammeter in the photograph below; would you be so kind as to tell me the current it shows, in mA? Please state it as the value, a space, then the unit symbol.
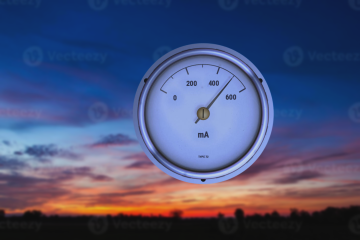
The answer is 500 mA
